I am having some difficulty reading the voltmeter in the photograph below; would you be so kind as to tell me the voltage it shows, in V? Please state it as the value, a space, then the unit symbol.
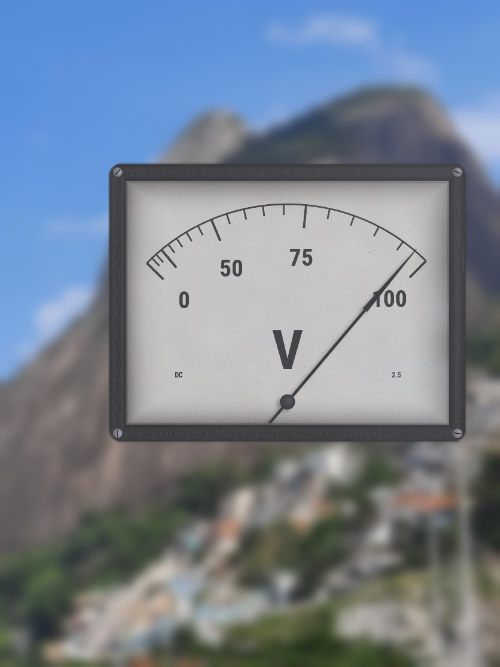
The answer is 97.5 V
